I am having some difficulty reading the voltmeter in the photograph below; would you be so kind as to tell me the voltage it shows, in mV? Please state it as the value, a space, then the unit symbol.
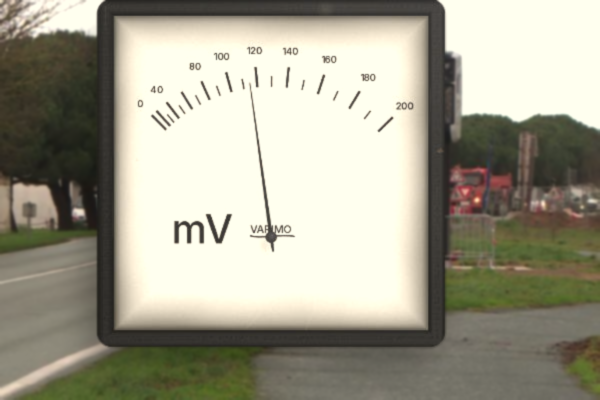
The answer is 115 mV
